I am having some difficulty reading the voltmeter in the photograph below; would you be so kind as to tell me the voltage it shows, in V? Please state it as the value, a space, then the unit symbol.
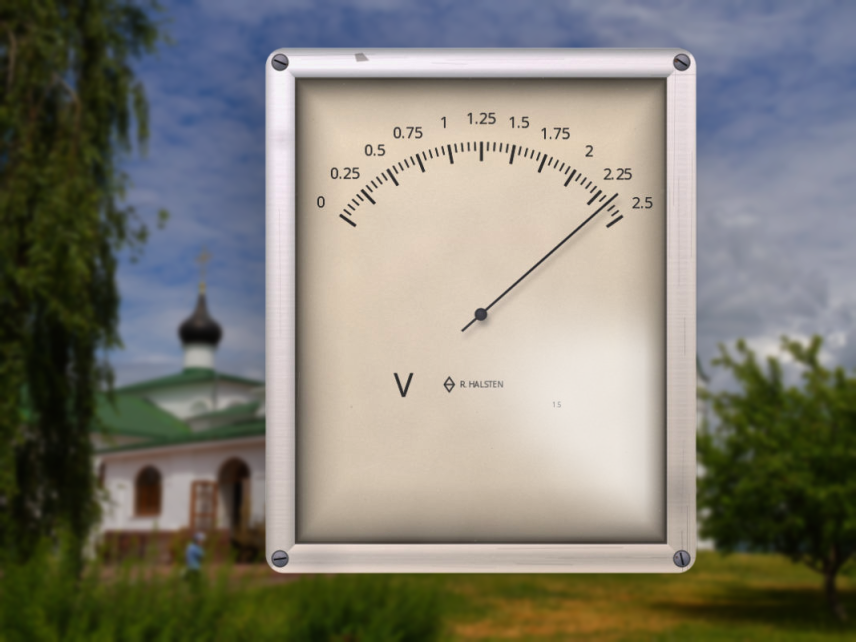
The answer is 2.35 V
